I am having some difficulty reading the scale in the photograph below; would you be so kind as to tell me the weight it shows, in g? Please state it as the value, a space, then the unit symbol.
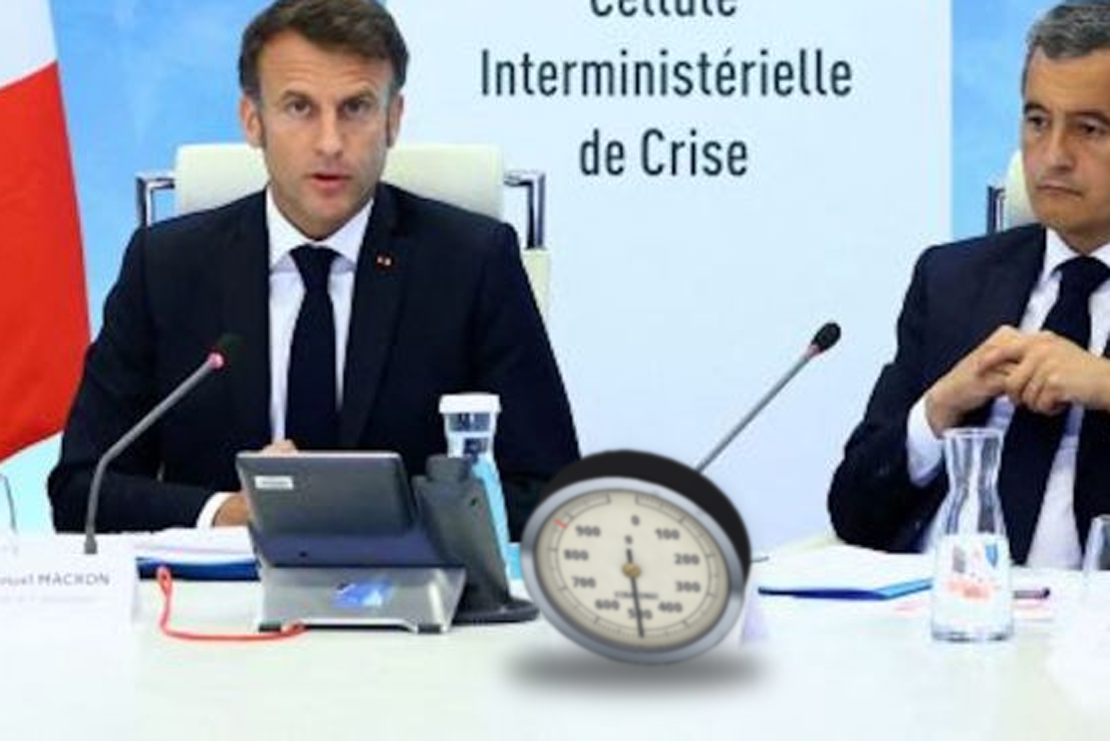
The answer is 500 g
